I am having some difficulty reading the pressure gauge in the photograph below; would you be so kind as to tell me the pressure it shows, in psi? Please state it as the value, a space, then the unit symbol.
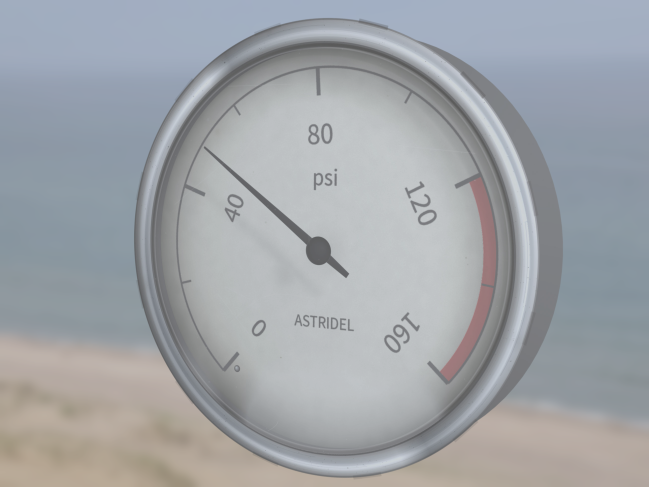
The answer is 50 psi
